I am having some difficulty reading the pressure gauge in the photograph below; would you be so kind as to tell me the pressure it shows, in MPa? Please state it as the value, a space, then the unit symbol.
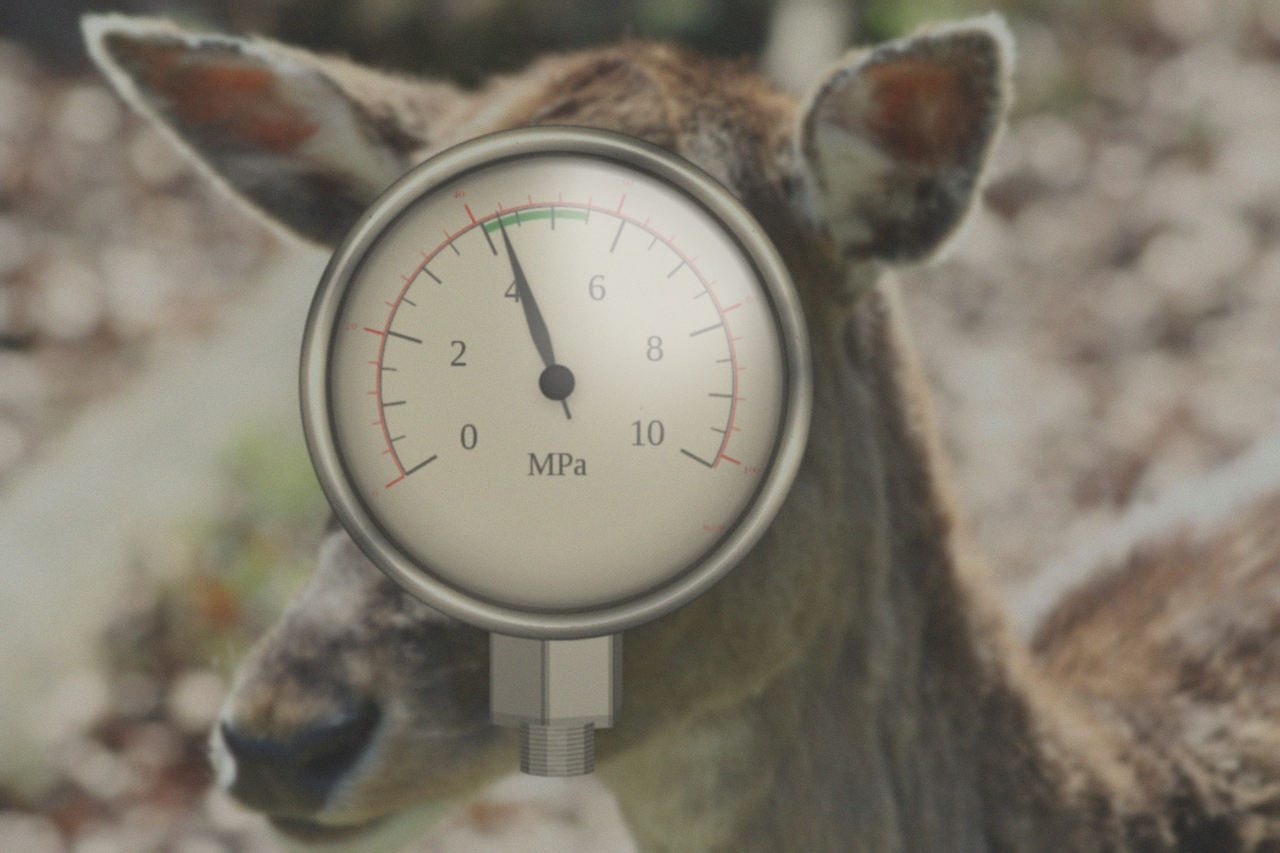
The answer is 4.25 MPa
